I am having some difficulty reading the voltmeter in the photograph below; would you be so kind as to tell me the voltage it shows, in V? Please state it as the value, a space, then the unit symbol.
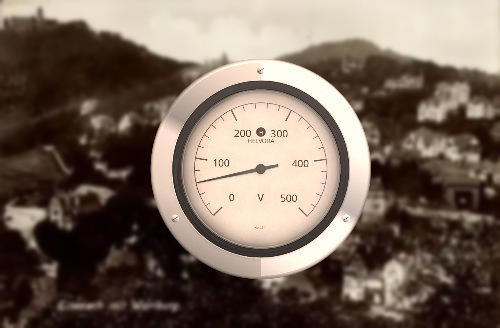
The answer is 60 V
